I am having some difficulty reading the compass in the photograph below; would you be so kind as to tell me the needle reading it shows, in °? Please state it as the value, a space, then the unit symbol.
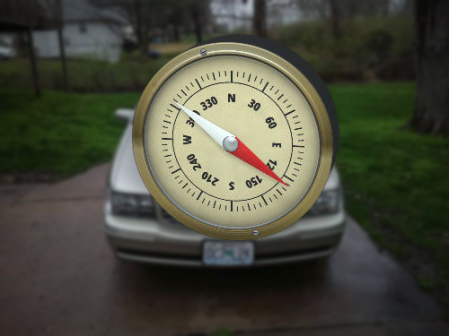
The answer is 125 °
